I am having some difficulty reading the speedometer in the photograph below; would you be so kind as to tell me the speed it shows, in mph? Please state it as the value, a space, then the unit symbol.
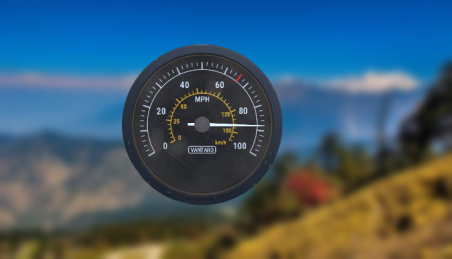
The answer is 88 mph
